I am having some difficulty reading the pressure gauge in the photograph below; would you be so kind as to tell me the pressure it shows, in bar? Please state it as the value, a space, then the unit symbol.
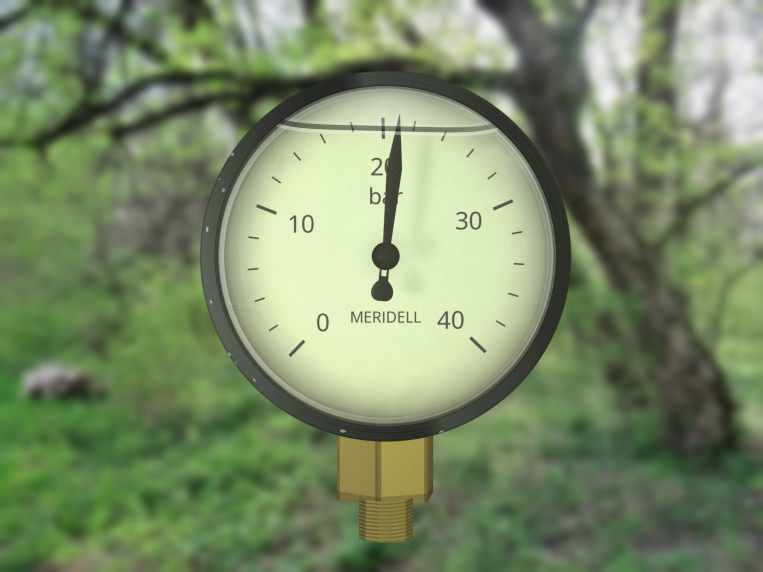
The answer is 21 bar
